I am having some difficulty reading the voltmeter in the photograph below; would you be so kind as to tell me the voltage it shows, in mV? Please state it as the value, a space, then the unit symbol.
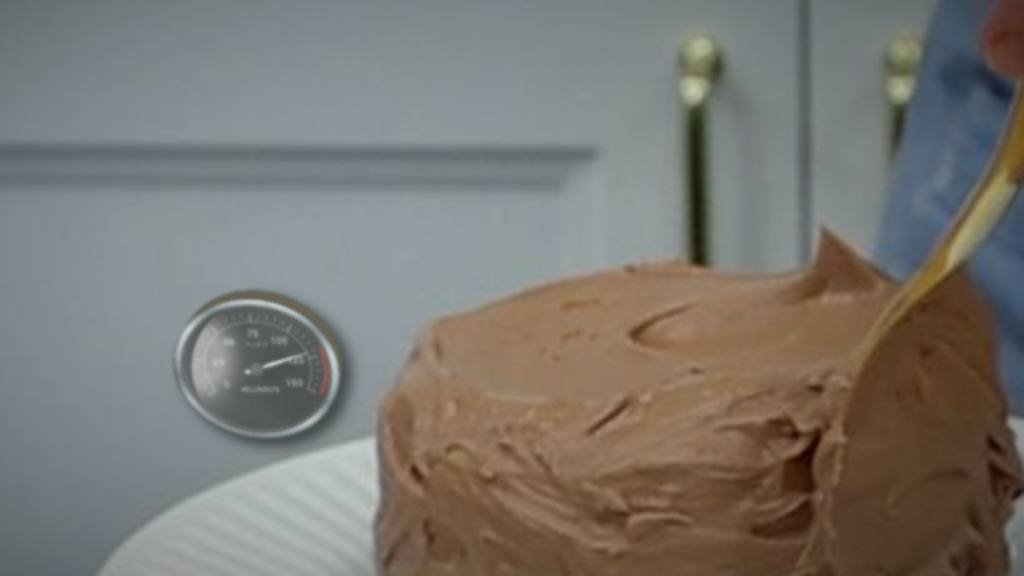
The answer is 120 mV
